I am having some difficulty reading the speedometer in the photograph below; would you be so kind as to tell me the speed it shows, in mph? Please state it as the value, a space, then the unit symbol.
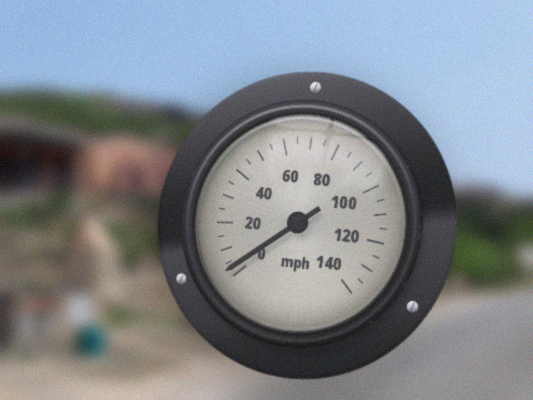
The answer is 2.5 mph
